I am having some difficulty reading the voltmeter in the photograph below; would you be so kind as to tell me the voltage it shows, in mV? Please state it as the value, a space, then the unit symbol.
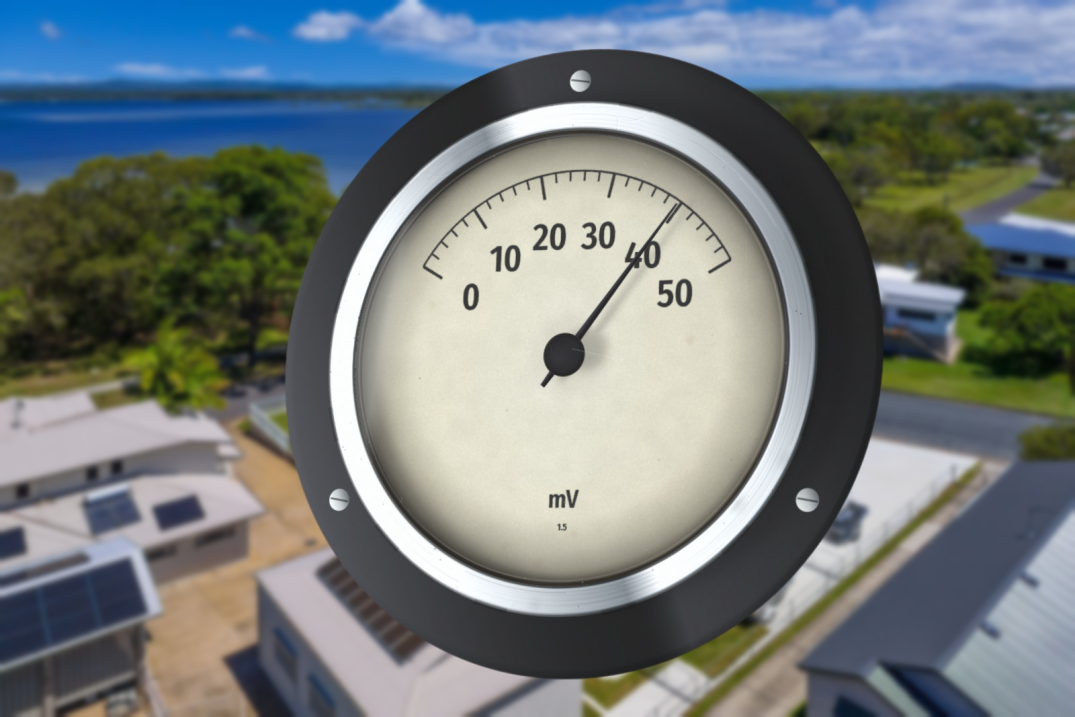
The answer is 40 mV
